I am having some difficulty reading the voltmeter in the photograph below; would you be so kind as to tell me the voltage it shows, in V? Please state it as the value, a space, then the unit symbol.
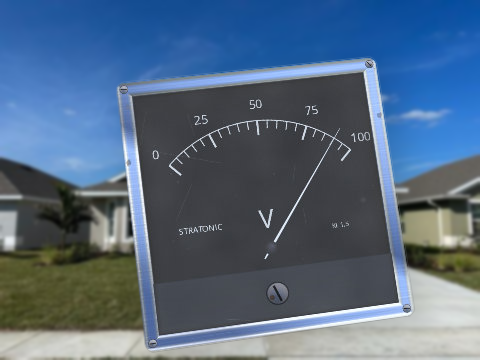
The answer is 90 V
